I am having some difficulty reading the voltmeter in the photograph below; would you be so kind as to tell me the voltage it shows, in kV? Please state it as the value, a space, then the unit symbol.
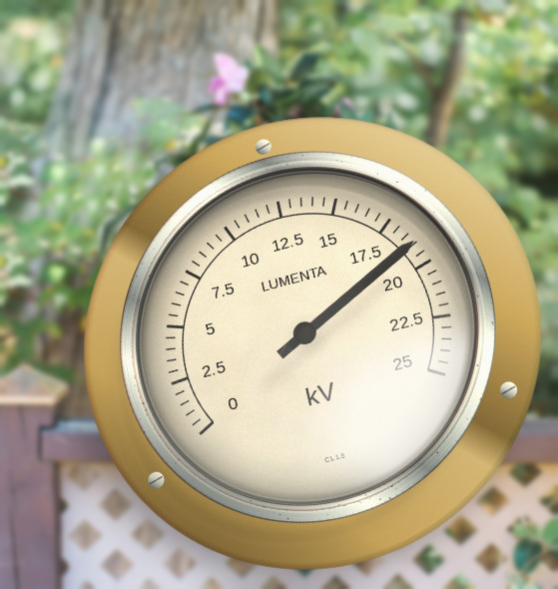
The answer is 19 kV
